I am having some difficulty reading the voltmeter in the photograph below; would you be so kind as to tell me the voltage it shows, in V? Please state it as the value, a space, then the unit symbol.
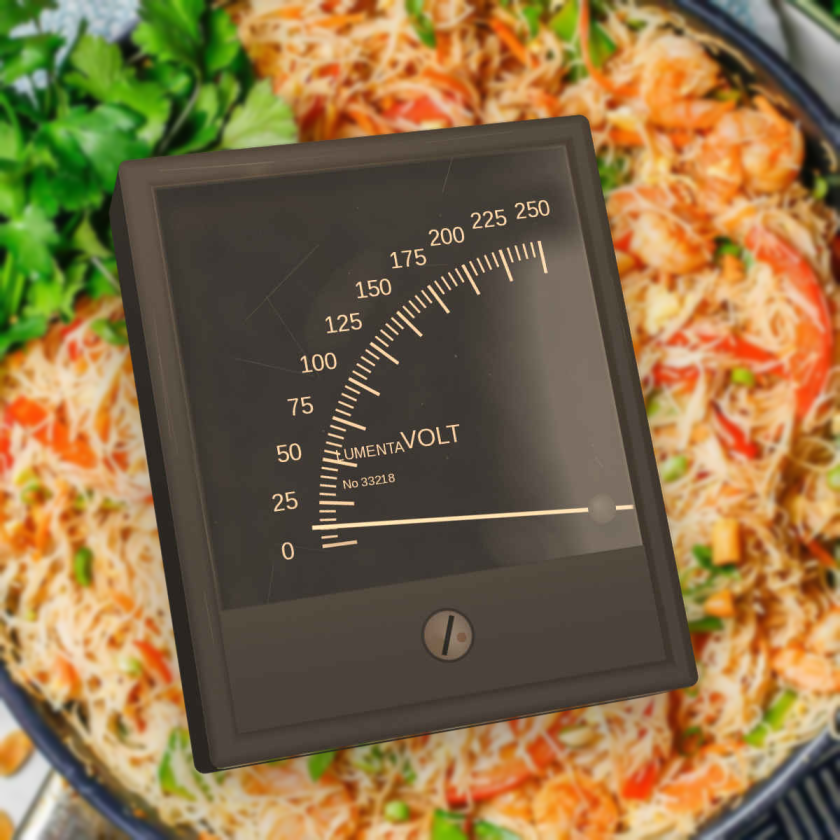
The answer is 10 V
